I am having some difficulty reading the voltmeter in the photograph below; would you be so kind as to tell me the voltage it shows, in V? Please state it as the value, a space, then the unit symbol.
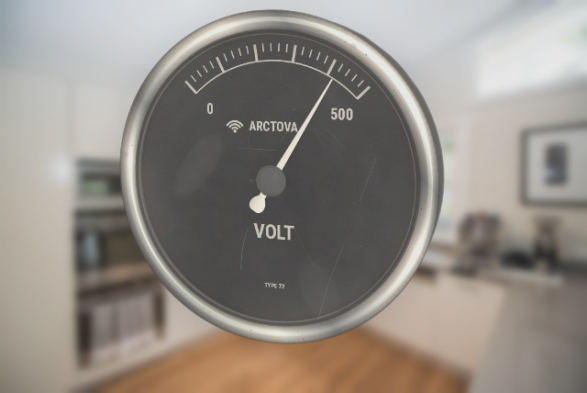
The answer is 420 V
